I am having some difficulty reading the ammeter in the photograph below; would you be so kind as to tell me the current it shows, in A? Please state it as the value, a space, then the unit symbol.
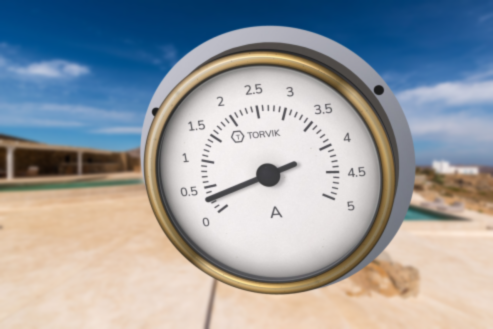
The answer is 0.3 A
